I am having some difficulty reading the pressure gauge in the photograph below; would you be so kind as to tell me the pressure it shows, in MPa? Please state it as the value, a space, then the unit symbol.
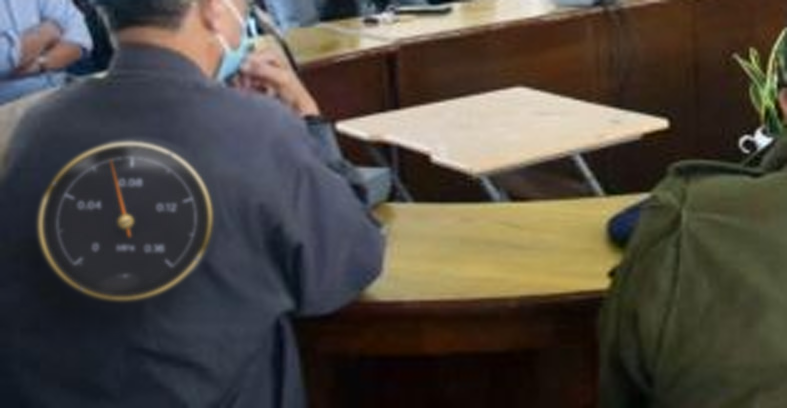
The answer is 0.07 MPa
